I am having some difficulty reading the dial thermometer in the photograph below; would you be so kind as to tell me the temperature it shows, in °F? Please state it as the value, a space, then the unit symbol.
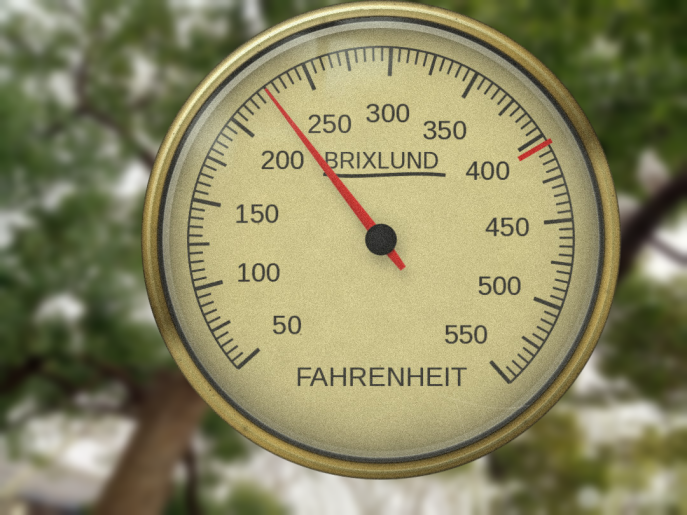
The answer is 225 °F
